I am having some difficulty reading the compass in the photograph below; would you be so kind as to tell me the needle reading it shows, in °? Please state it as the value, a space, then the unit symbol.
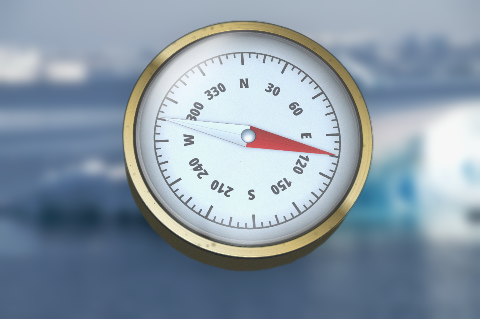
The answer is 105 °
